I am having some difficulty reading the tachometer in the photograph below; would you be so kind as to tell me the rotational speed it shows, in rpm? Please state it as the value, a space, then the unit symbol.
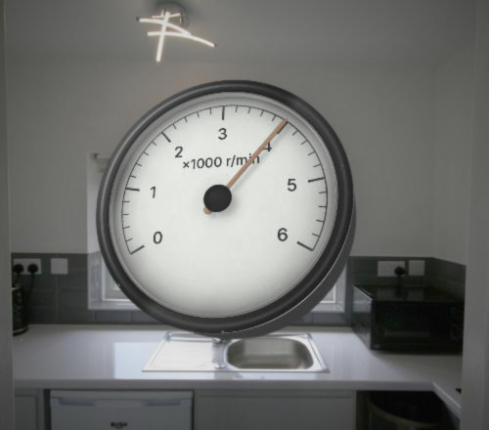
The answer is 4000 rpm
